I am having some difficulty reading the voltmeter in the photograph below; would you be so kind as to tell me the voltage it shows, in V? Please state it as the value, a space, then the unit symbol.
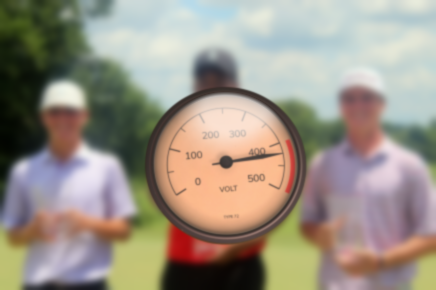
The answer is 425 V
